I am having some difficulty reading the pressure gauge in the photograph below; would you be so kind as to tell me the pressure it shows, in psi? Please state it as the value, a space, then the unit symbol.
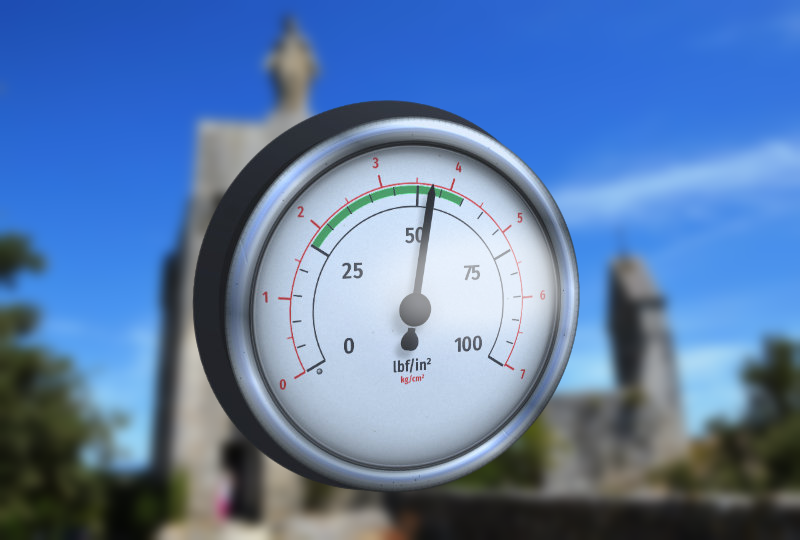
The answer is 52.5 psi
